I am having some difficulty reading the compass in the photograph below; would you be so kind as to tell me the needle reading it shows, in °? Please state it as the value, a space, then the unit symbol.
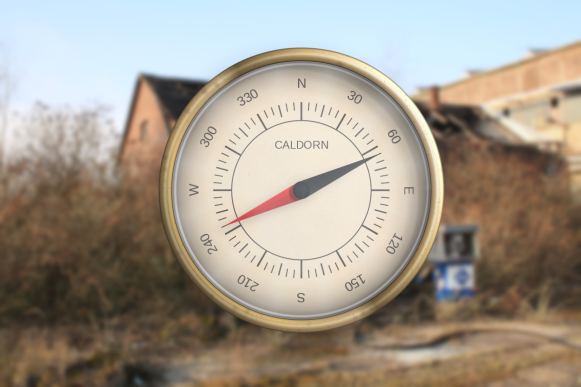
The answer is 245 °
